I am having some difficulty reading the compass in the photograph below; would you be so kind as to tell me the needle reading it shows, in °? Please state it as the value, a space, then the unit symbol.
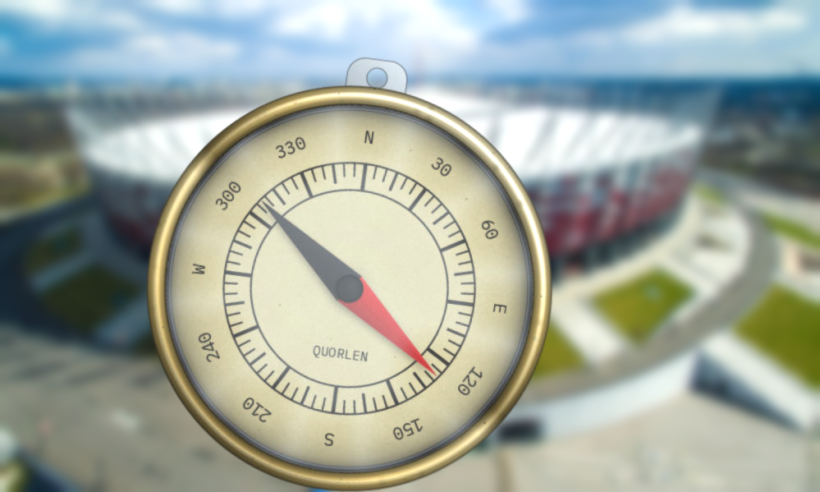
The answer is 127.5 °
